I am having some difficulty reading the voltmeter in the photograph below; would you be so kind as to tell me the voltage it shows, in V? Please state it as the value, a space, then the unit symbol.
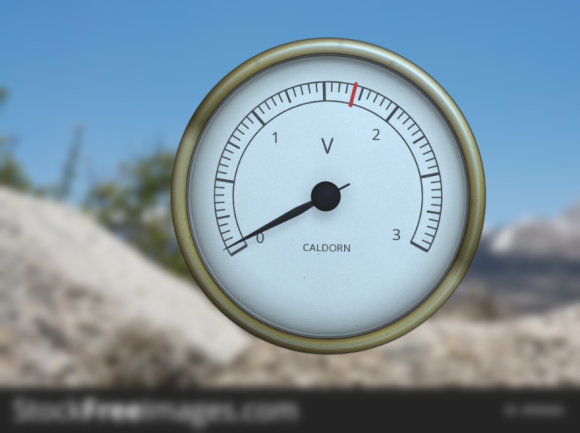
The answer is 0.05 V
